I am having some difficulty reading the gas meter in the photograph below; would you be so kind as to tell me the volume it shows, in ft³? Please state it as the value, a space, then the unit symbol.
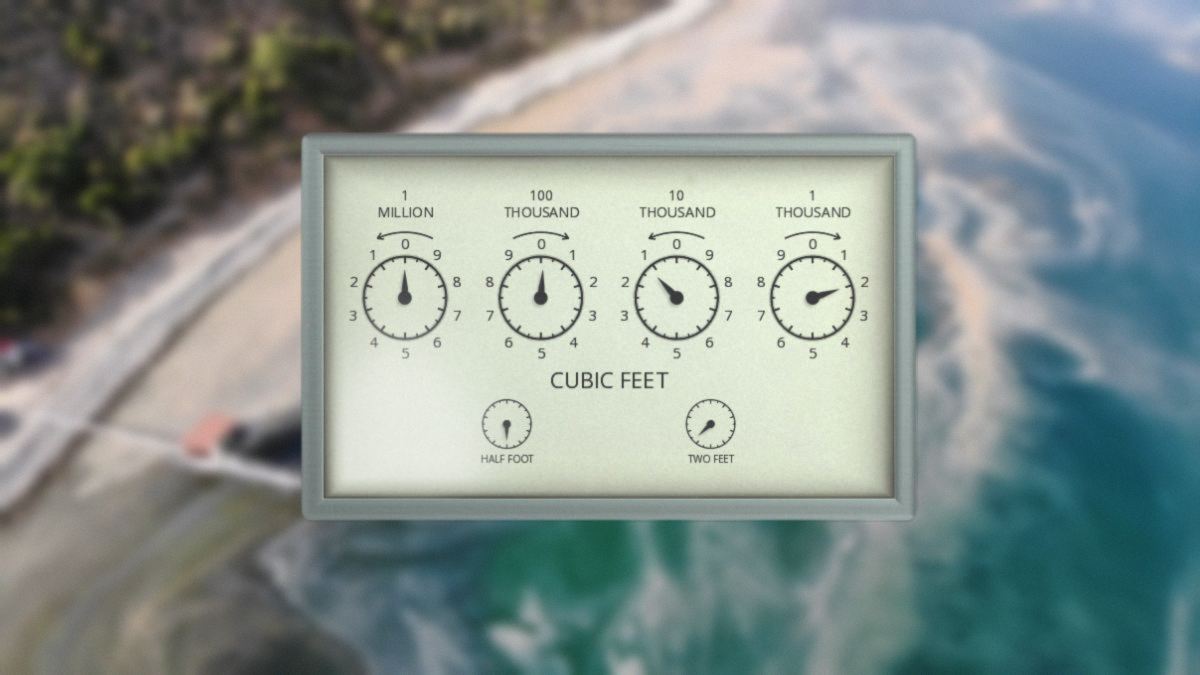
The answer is 1200 ft³
